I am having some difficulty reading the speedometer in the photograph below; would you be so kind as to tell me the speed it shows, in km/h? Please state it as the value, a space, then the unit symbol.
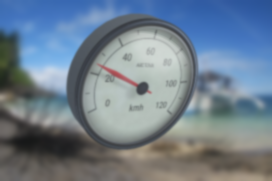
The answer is 25 km/h
